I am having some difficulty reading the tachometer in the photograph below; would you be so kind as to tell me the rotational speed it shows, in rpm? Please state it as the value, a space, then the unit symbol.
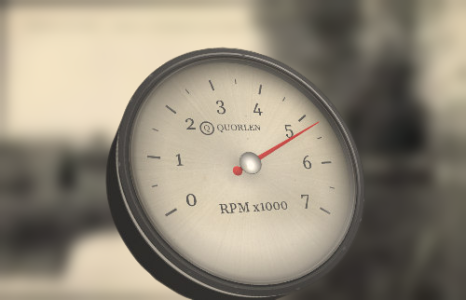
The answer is 5250 rpm
